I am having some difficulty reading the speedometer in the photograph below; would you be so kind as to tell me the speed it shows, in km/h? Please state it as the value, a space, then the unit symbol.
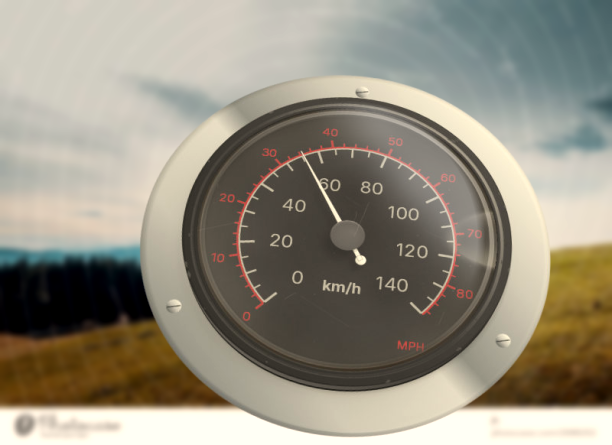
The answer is 55 km/h
